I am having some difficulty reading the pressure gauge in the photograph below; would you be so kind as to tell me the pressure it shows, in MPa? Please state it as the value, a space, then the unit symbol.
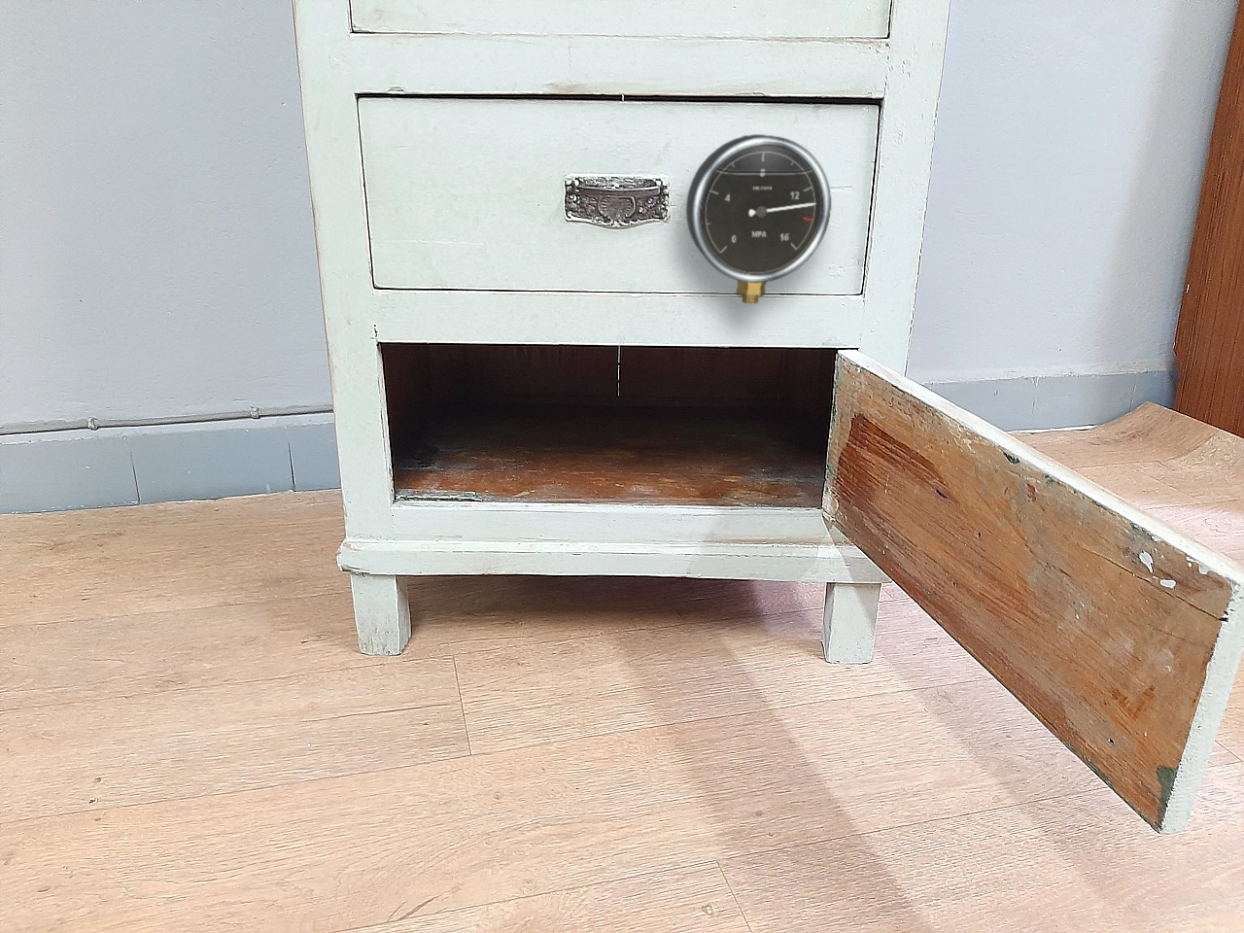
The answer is 13 MPa
